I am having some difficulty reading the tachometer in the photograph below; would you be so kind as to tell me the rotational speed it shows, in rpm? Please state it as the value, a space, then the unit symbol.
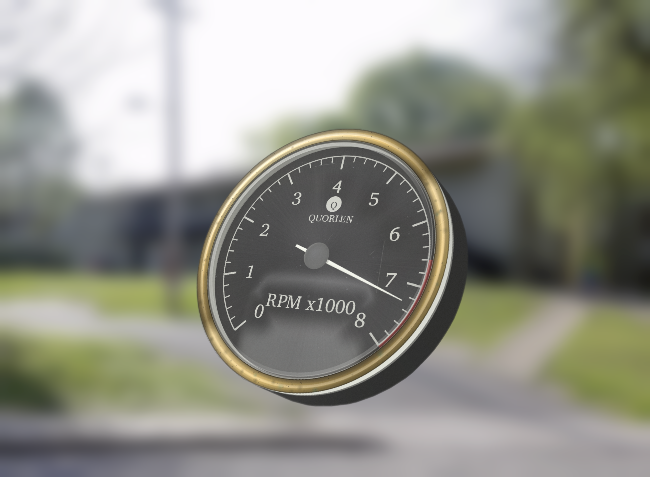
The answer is 7300 rpm
